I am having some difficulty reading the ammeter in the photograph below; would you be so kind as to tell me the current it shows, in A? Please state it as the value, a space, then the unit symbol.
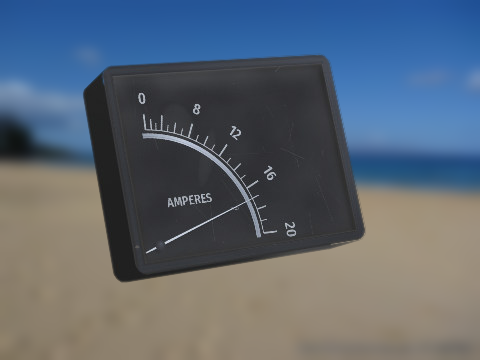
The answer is 17 A
